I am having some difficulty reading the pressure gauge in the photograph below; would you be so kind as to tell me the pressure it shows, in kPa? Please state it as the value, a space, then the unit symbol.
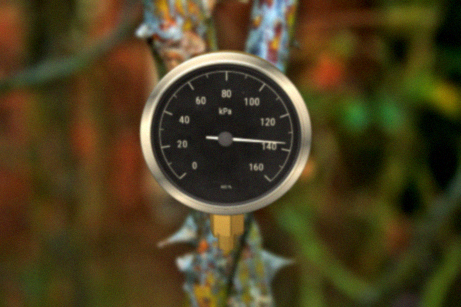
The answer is 135 kPa
